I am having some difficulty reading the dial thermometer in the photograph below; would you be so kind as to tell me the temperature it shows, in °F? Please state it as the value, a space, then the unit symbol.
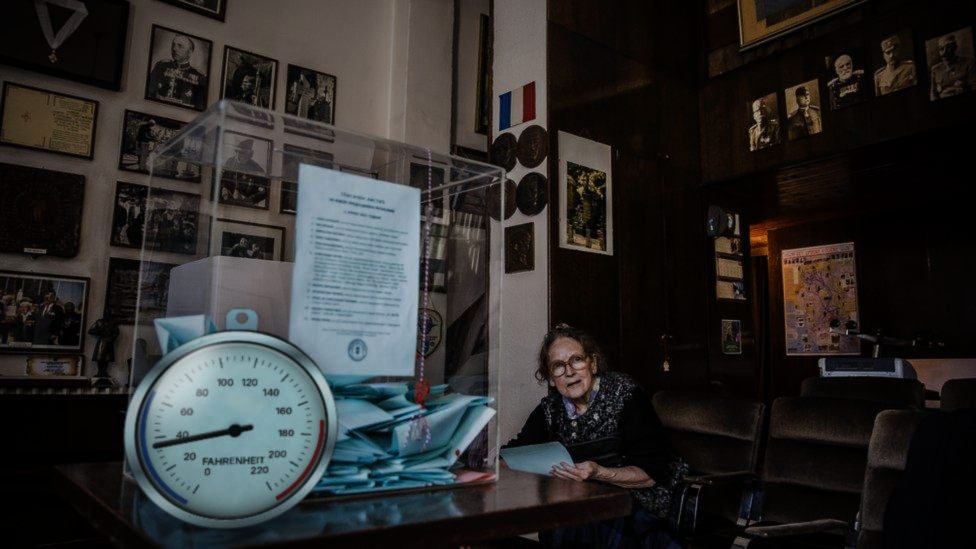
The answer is 36 °F
